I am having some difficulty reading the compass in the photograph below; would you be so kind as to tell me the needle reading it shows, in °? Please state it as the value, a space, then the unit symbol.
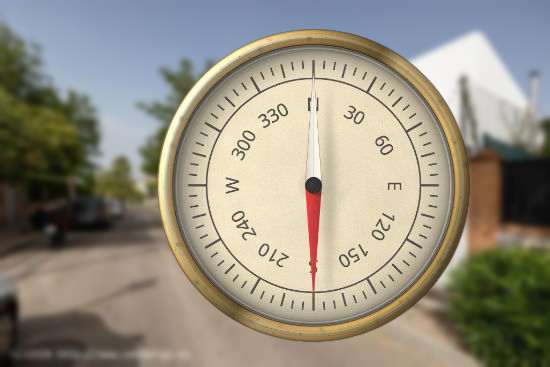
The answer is 180 °
